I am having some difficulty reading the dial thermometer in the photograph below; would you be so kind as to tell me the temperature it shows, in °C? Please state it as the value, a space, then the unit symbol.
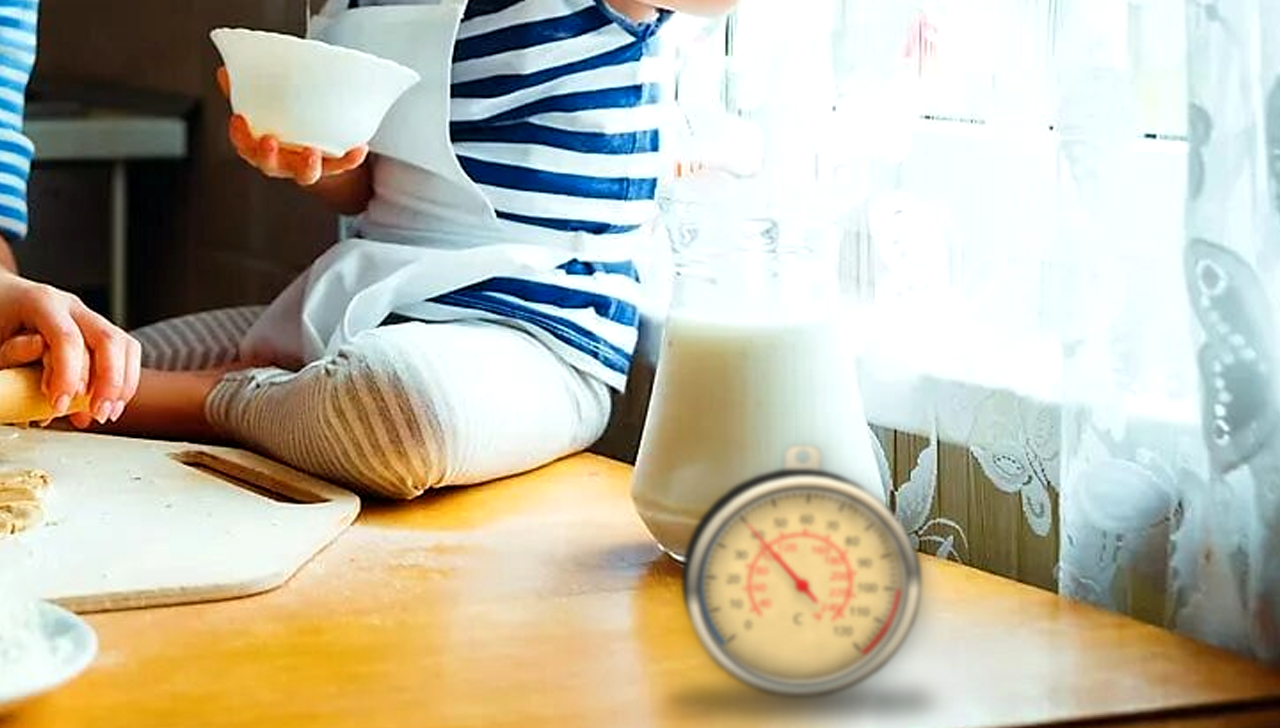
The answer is 40 °C
